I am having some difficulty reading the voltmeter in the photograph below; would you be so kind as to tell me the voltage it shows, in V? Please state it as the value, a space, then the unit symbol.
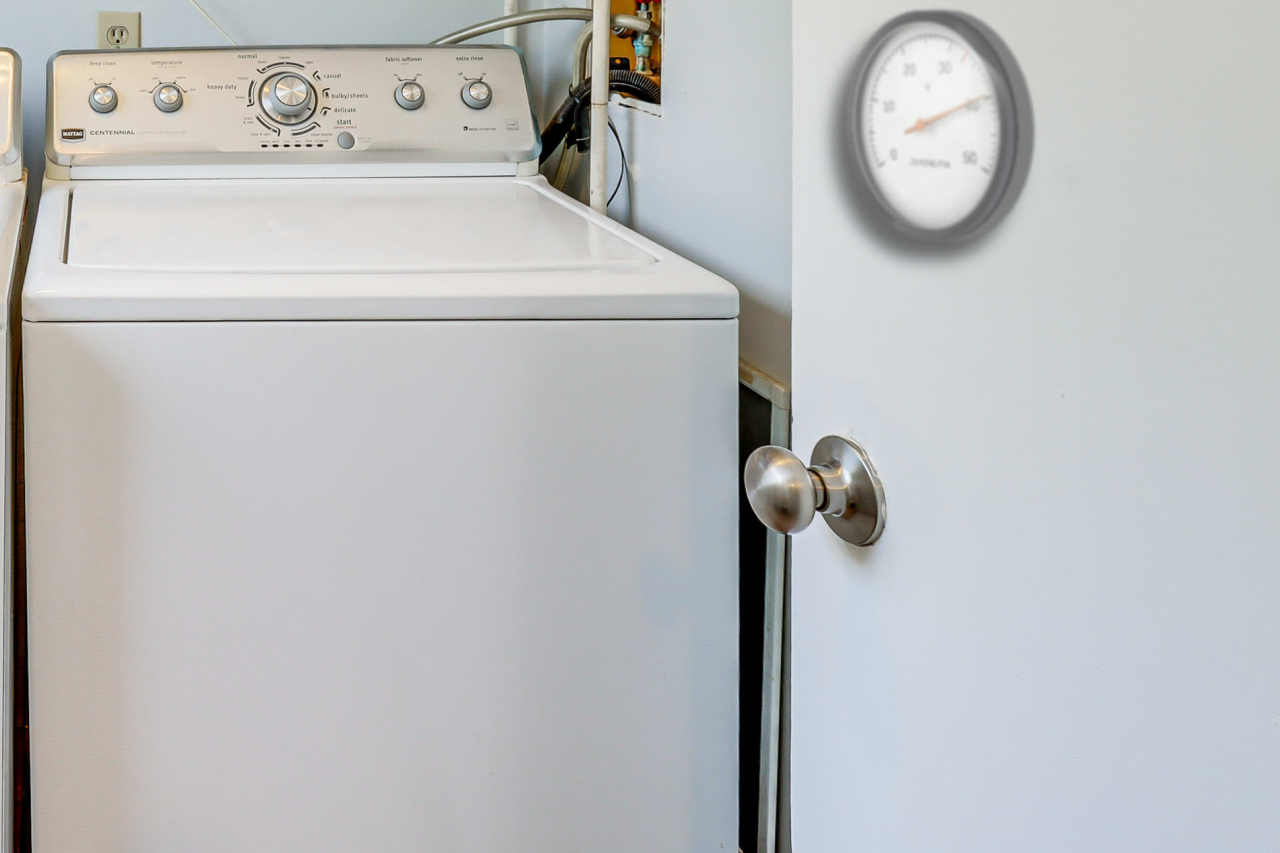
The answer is 40 V
